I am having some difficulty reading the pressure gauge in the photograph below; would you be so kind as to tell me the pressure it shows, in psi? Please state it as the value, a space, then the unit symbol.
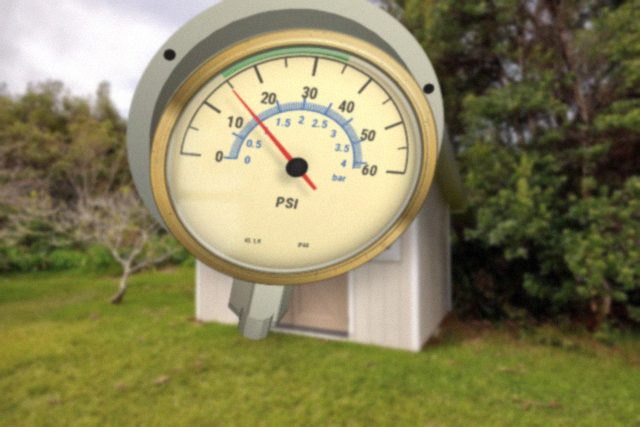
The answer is 15 psi
